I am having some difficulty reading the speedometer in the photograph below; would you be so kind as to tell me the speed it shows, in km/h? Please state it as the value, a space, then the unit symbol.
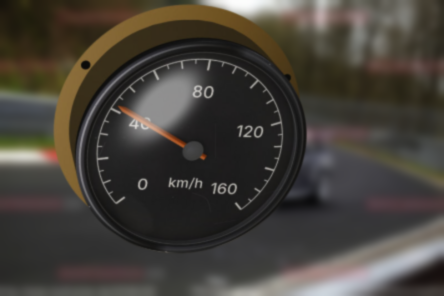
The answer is 42.5 km/h
